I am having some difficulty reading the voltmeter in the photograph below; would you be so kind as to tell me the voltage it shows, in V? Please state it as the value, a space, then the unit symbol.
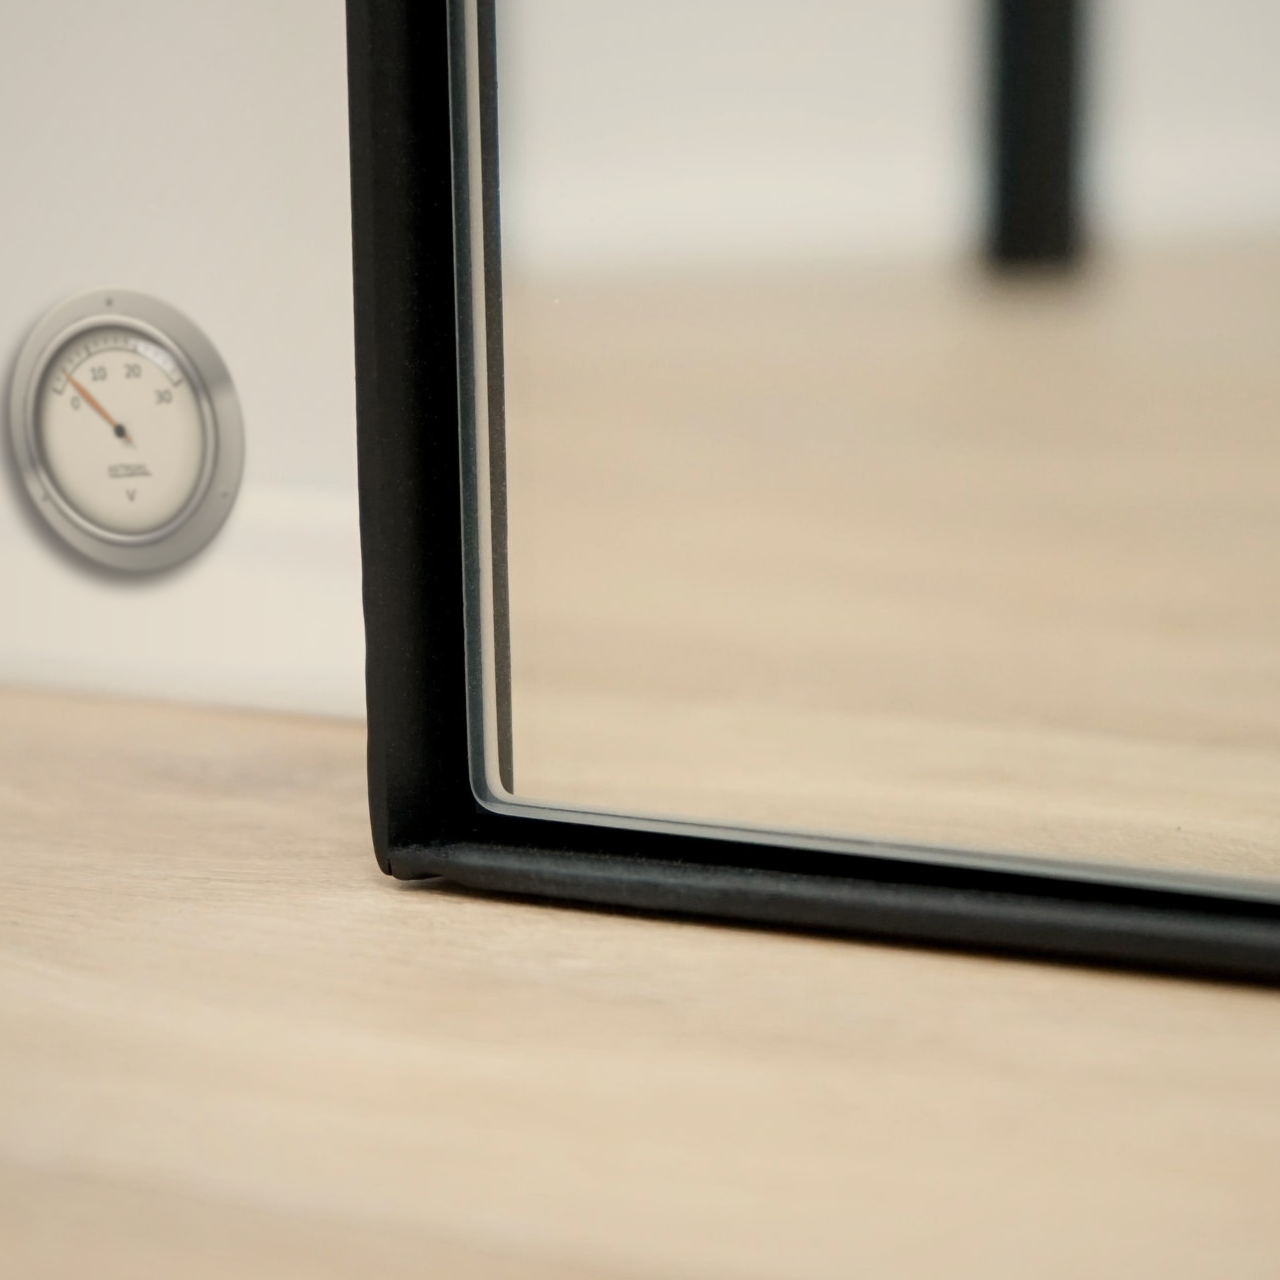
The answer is 4 V
